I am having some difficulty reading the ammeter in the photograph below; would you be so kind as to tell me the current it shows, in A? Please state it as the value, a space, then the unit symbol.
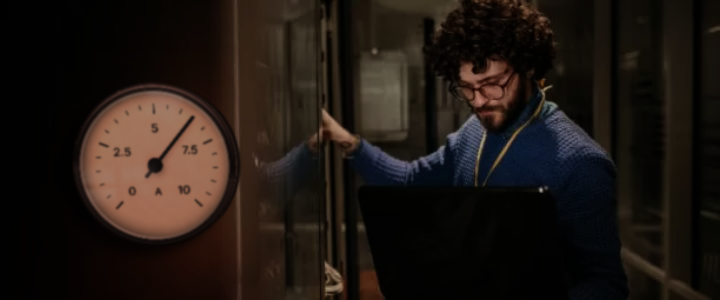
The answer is 6.5 A
